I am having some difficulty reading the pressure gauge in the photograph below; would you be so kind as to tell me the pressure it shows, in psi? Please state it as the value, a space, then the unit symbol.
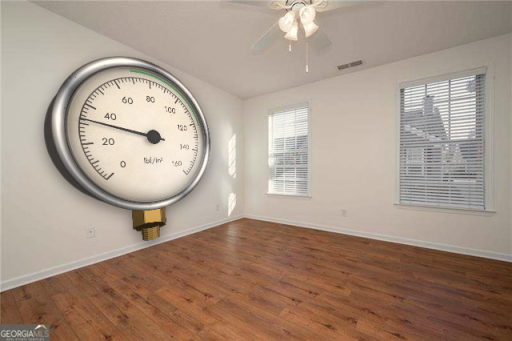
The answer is 32 psi
